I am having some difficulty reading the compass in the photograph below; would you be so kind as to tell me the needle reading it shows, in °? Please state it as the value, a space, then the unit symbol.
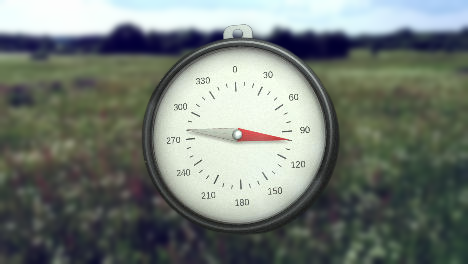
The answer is 100 °
